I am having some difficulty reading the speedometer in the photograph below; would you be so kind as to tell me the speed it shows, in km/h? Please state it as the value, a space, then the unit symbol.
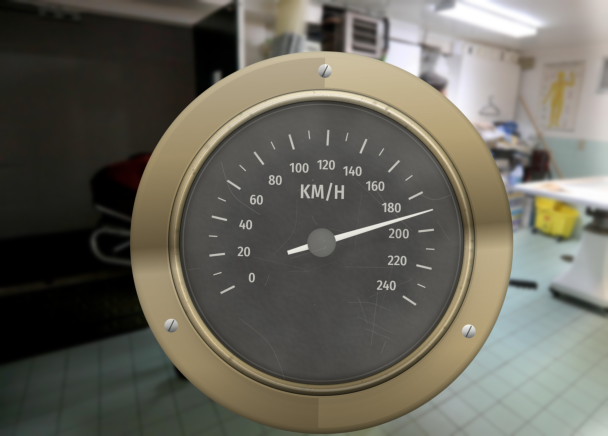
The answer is 190 km/h
